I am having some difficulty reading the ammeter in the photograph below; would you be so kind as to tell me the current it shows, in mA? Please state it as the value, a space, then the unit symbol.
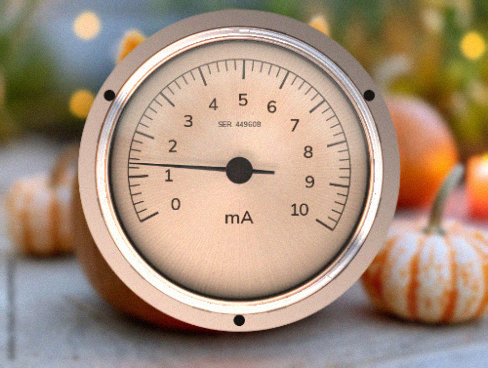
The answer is 1.3 mA
